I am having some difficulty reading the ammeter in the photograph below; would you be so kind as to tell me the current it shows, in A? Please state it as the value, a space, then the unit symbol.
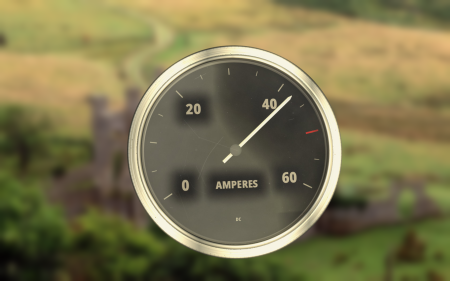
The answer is 42.5 A
